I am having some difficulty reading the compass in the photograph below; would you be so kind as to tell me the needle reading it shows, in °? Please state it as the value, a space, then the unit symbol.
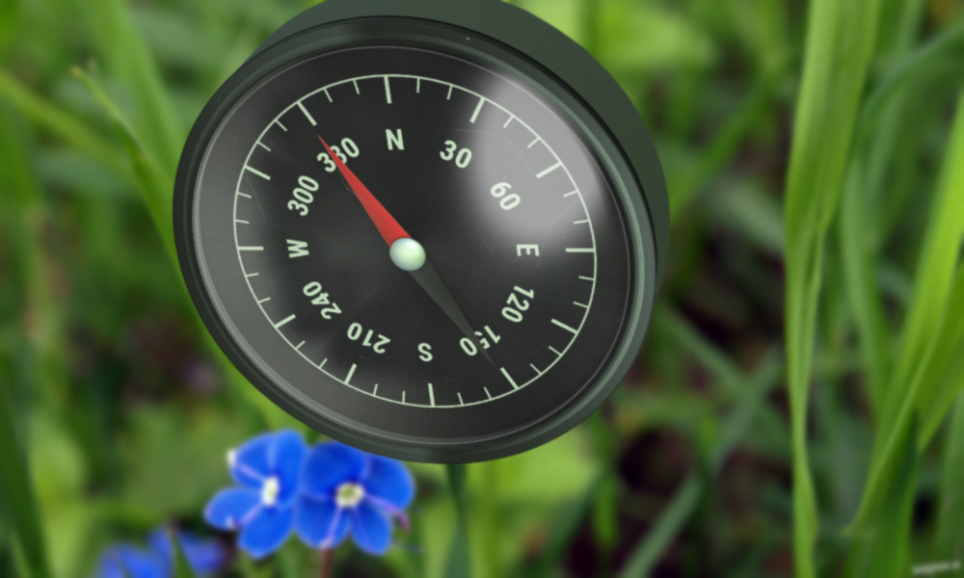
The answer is 330 °
